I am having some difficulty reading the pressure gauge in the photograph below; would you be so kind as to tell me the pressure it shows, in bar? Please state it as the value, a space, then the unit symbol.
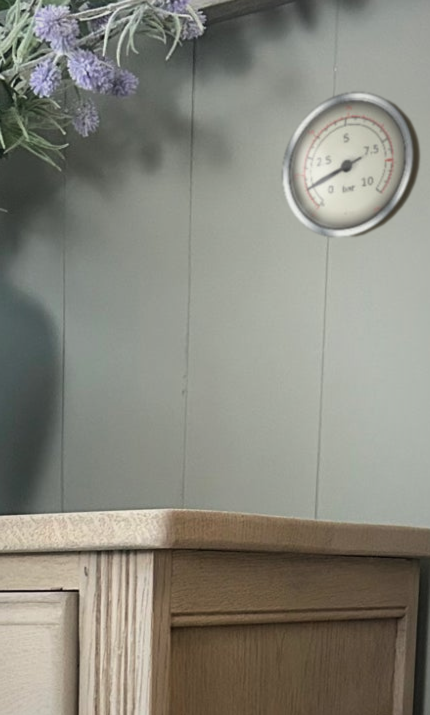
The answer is 1 bar
